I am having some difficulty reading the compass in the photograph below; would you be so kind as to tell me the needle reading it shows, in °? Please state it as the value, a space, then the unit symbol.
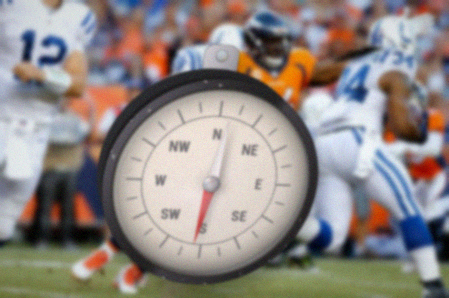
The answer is 187.5 °
